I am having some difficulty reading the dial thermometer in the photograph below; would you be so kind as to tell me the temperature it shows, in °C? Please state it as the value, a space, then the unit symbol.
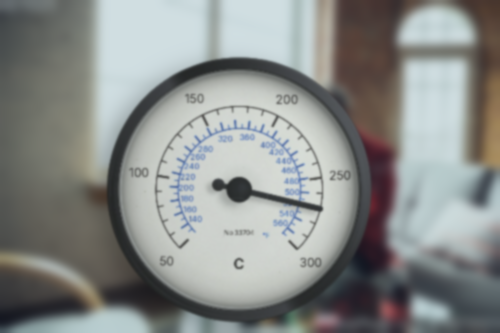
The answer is 270 °C
